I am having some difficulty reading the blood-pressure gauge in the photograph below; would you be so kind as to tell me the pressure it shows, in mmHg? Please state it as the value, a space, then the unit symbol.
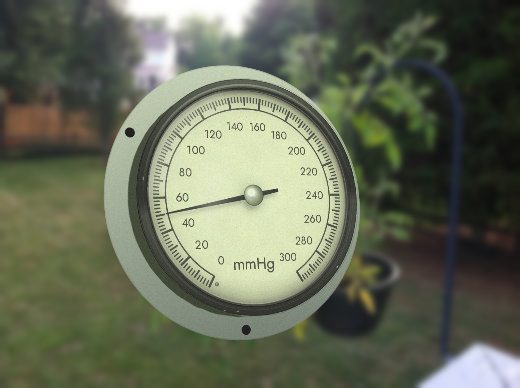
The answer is 50 mmHg
